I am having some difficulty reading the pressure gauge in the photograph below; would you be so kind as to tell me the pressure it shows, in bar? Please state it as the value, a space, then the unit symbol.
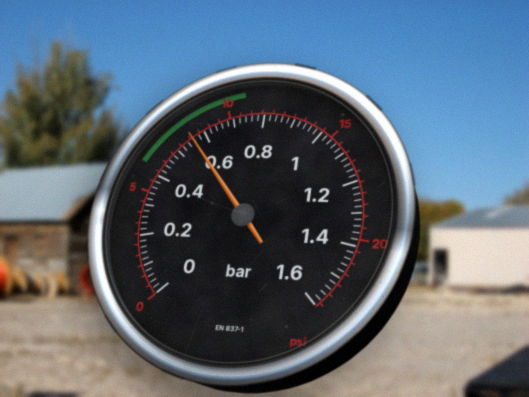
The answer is 0.56 bar
